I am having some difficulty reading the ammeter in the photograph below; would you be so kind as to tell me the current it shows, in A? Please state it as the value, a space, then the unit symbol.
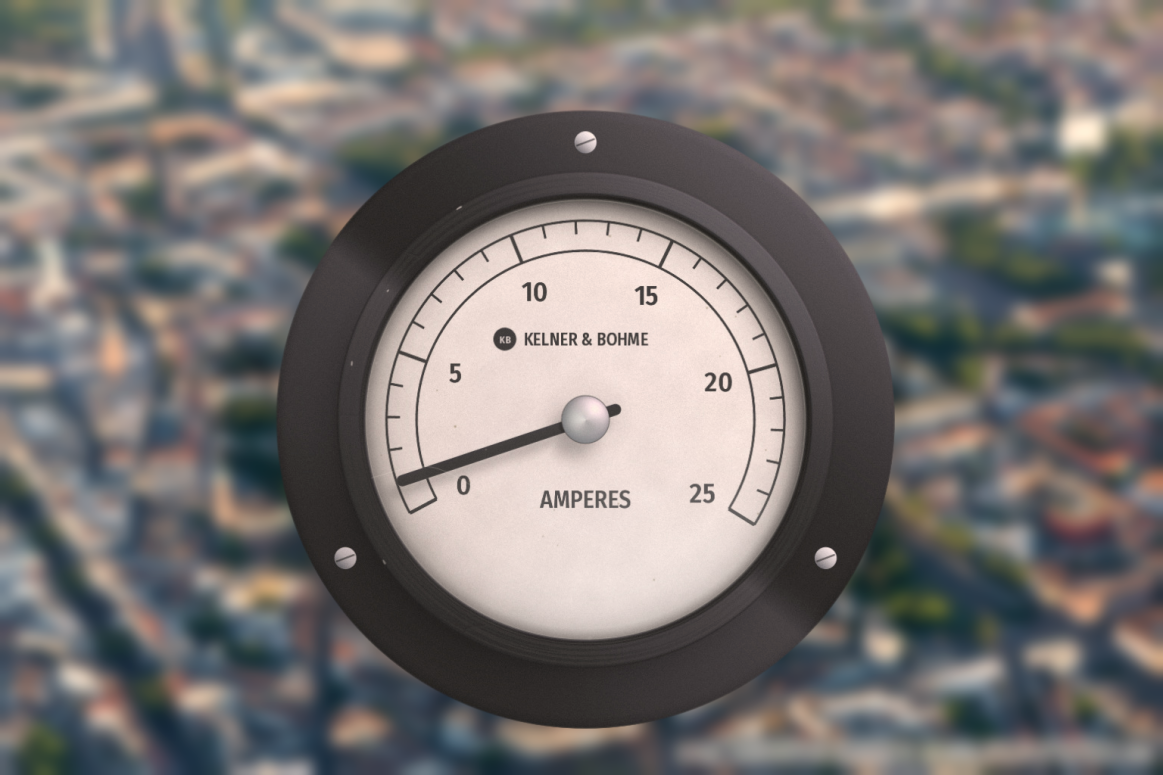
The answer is 1 A
